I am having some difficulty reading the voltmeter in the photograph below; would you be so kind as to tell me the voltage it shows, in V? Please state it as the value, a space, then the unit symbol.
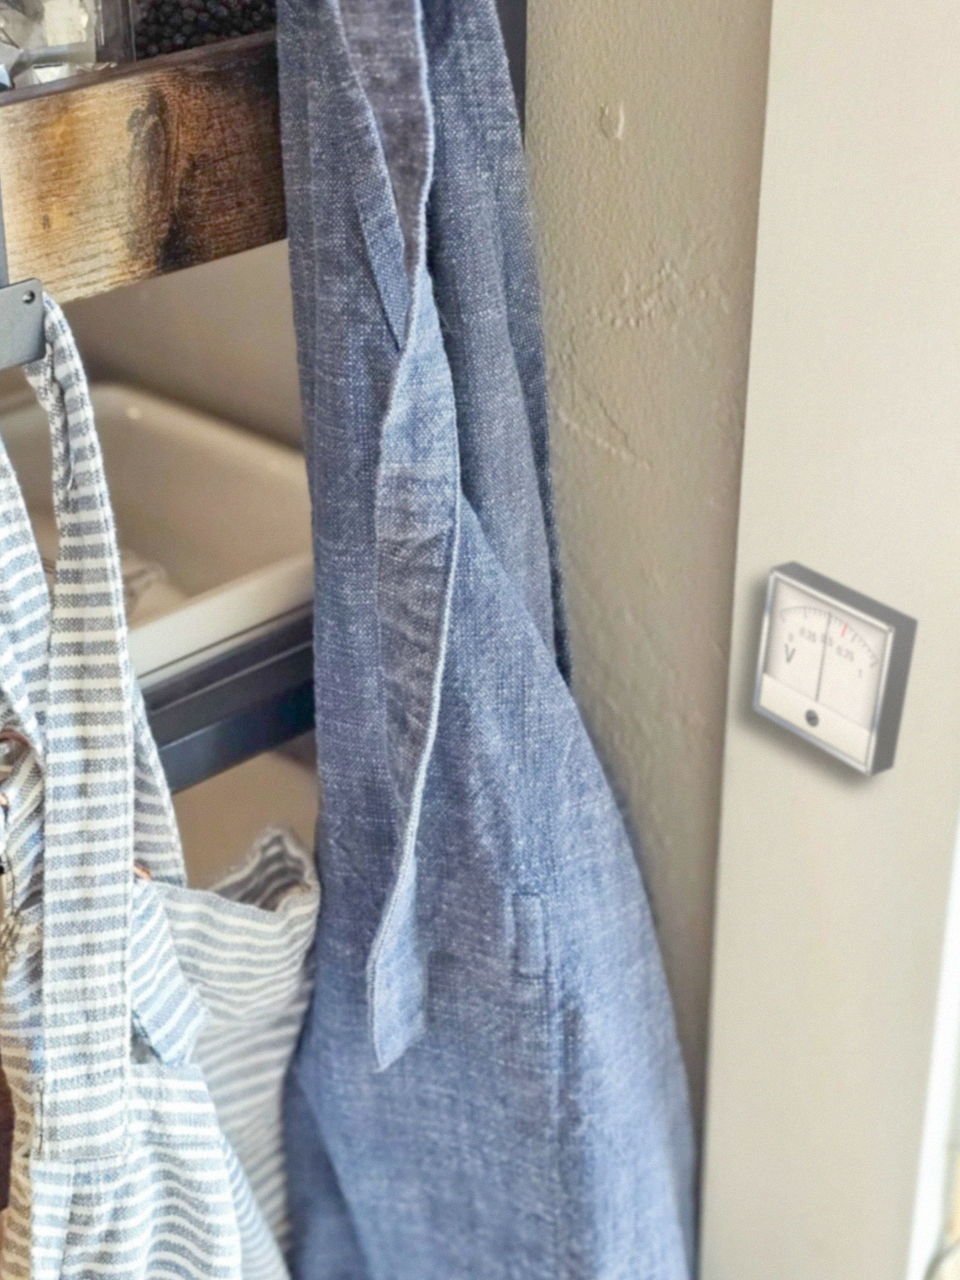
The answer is 0.5 V
